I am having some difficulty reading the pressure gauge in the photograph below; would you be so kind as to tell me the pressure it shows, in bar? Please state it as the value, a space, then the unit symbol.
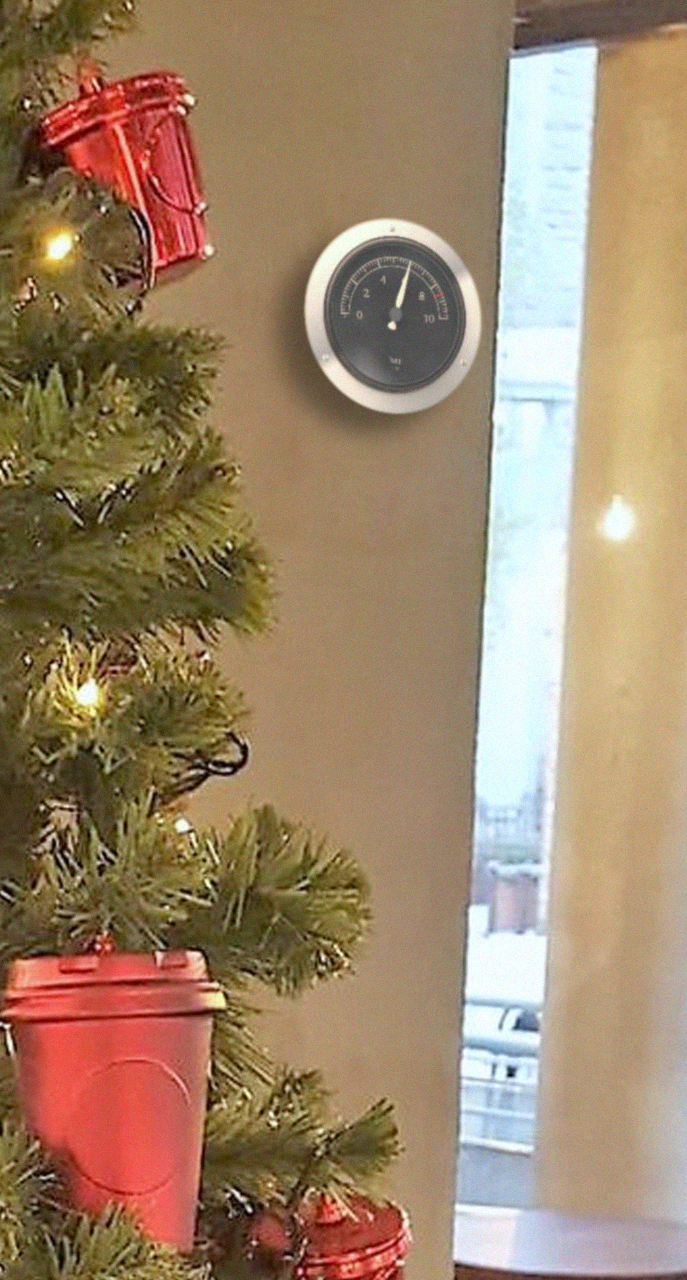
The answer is 6 bar
